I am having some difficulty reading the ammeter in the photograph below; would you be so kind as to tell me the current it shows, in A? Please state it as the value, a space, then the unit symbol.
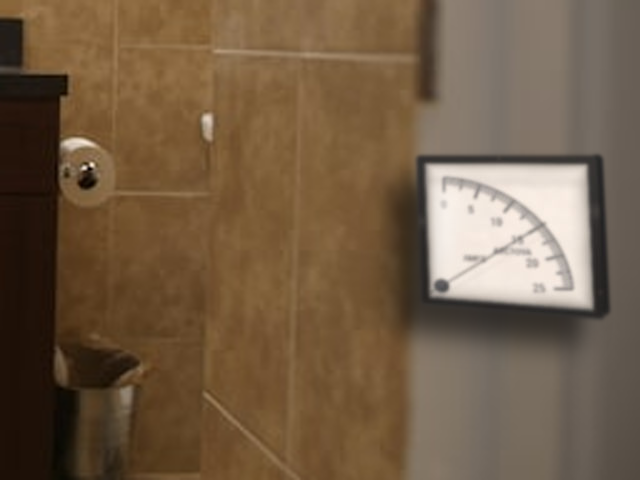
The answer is 15 A
